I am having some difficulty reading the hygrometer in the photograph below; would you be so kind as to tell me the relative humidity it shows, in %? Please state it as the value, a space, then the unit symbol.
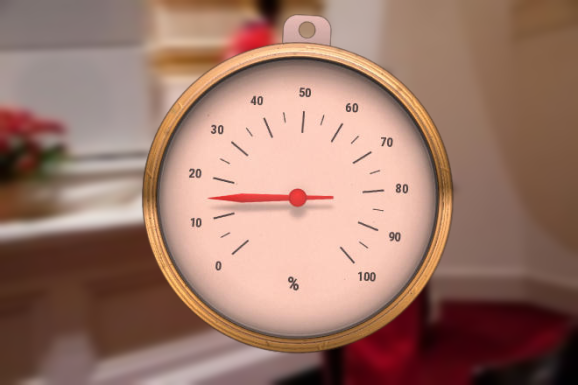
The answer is 15 %
